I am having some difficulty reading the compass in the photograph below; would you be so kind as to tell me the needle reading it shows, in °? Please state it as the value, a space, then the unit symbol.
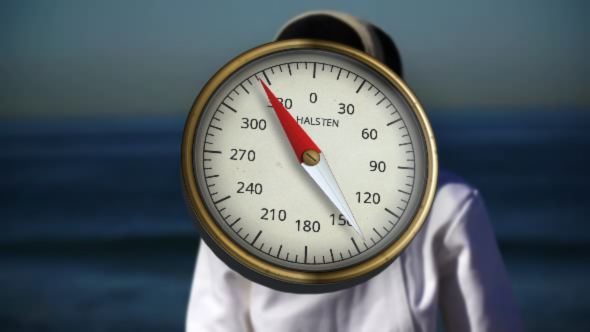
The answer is 325 °
